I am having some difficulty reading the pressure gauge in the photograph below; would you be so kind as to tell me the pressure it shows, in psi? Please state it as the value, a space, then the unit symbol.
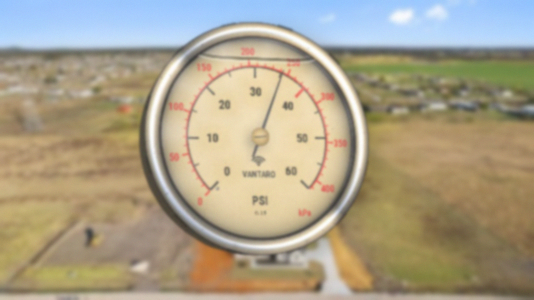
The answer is 35 psi
